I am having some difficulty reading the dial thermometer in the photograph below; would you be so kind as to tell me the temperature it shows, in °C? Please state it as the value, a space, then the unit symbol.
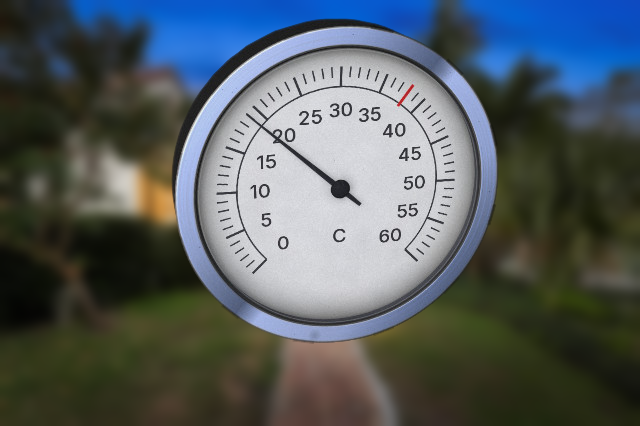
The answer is 19 °C
